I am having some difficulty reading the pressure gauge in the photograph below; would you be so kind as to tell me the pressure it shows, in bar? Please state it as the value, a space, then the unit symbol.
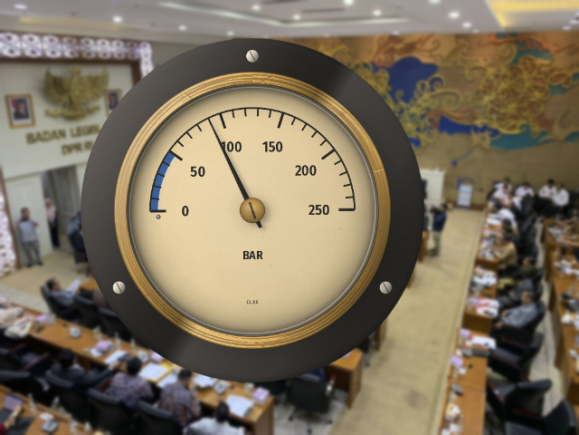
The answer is 90 bar
